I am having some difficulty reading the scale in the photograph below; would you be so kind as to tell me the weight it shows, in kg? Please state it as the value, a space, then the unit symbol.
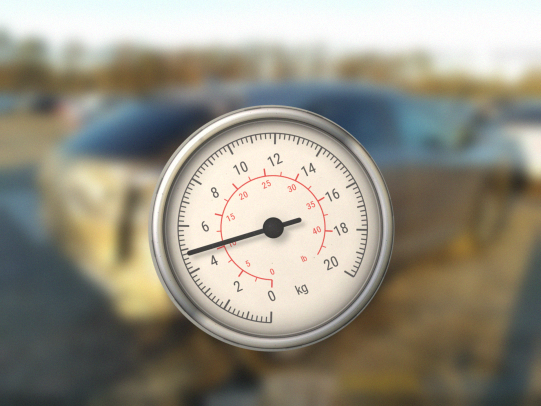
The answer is 4.8 kg
